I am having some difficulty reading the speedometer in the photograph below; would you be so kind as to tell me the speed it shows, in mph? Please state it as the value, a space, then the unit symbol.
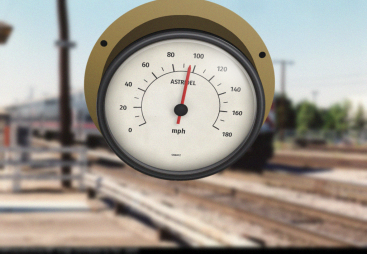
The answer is 95 mph
